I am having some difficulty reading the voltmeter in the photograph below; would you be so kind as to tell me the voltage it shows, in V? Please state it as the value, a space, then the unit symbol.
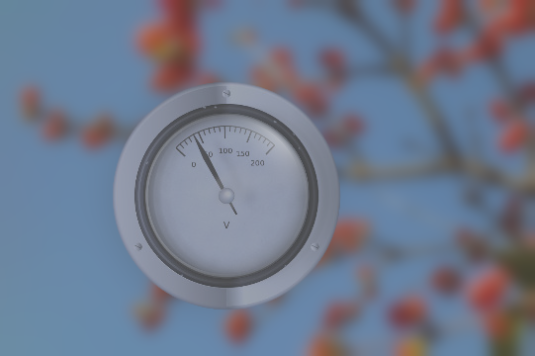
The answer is 40 V
